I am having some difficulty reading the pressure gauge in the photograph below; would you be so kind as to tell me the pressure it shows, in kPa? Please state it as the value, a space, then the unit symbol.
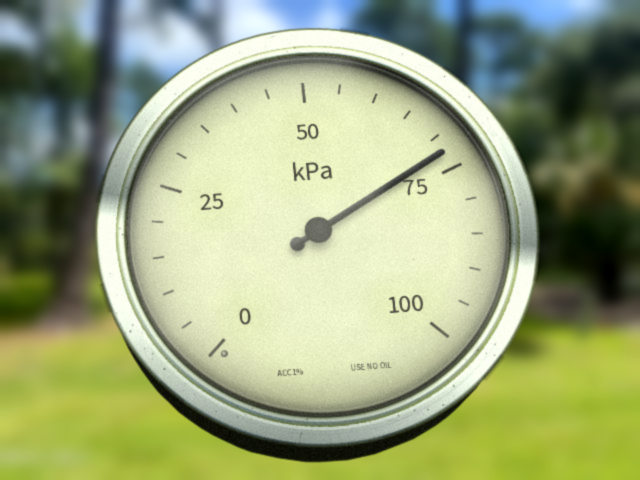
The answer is 72.5 kPa
